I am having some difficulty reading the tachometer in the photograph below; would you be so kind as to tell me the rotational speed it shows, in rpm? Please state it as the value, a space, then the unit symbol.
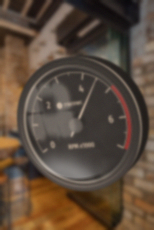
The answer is 4500 rpm
